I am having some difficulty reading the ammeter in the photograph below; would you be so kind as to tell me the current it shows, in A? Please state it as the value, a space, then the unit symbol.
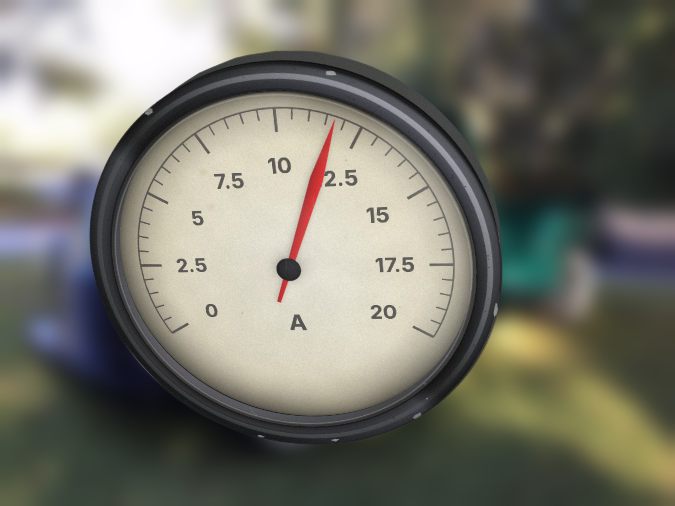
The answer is 11.75 A
